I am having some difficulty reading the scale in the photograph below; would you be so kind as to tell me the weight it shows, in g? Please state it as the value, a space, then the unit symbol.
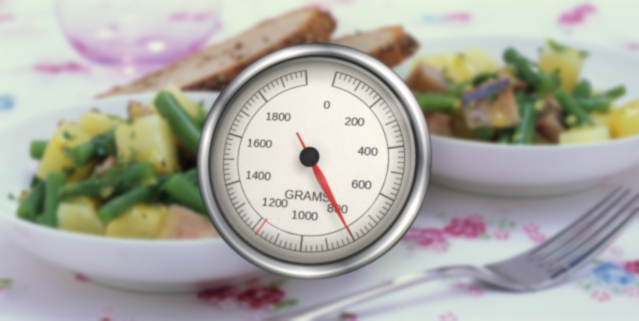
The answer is 800 g
